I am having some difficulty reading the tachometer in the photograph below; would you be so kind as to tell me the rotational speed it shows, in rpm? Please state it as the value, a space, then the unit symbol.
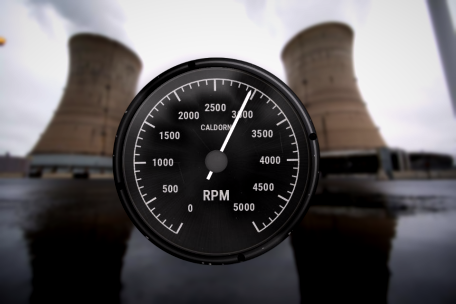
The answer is 2950 rpm
